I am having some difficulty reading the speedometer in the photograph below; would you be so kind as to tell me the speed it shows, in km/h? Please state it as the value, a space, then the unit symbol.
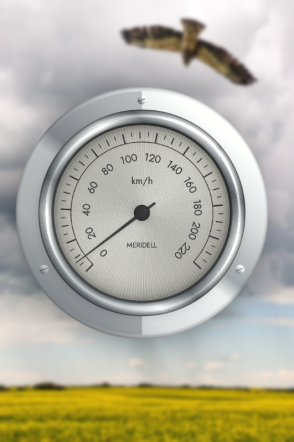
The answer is 7.5 km/h
